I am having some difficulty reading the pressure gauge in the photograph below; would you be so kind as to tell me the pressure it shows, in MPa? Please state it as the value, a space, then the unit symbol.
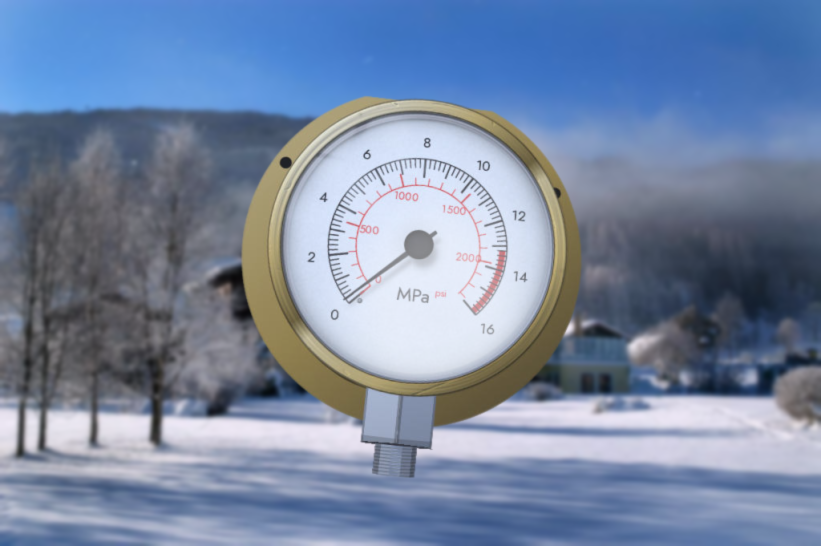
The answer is 0.2 MPa
